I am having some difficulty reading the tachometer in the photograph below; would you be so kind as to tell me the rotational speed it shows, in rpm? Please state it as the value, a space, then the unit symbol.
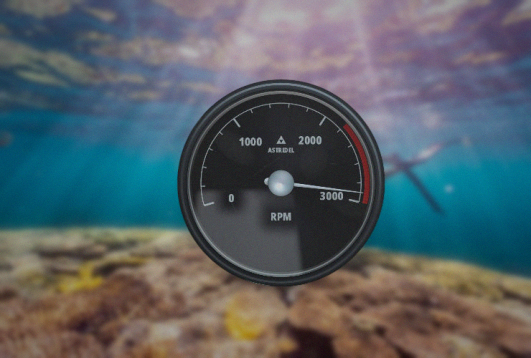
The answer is 2900 rpm
